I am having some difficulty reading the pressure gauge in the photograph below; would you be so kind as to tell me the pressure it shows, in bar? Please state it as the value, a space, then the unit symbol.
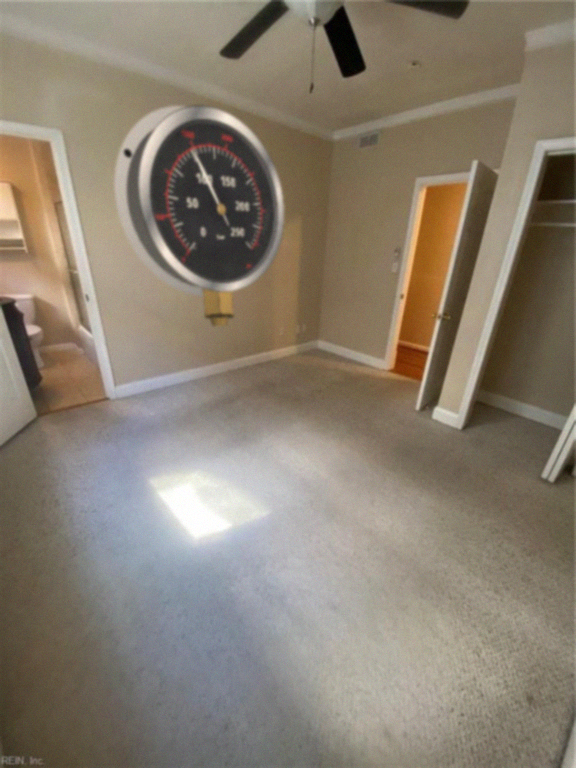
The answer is 100 bar
